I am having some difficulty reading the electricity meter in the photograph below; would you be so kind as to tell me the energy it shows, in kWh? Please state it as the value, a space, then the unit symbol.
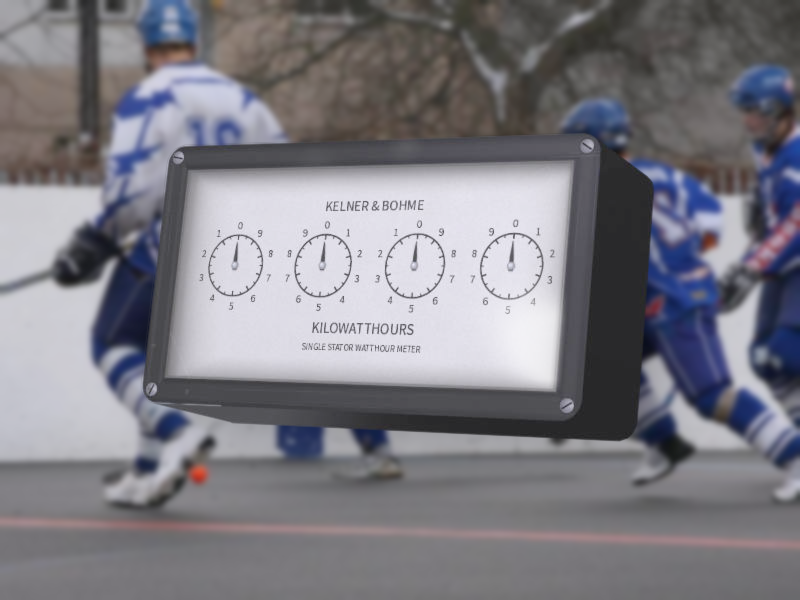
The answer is 0 kWh
